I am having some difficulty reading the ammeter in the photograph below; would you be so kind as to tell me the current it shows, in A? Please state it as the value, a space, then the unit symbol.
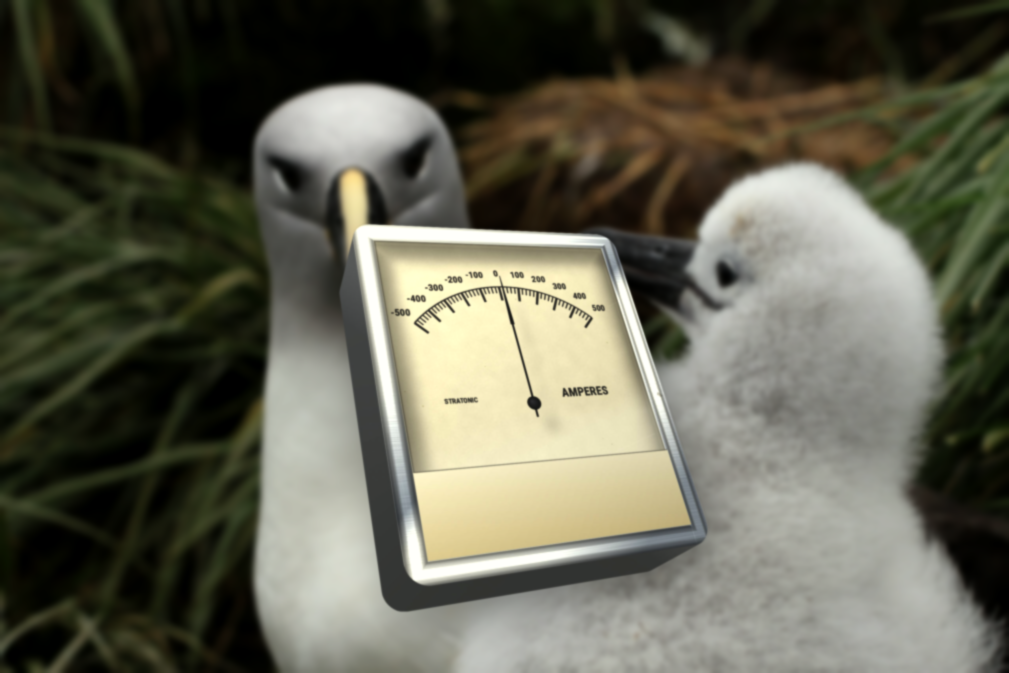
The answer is 0 A
